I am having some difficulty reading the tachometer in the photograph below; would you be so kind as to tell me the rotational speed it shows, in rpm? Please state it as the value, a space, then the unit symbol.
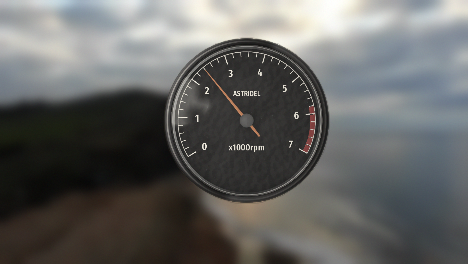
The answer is 2400 rpm
